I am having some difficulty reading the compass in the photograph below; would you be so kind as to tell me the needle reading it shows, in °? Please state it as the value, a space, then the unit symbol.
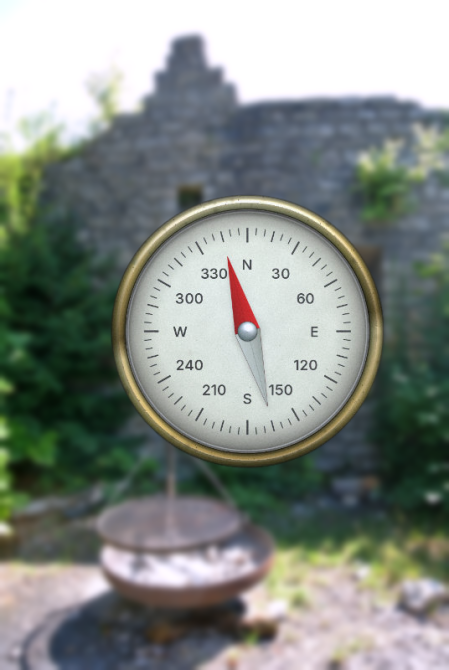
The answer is 345 °
